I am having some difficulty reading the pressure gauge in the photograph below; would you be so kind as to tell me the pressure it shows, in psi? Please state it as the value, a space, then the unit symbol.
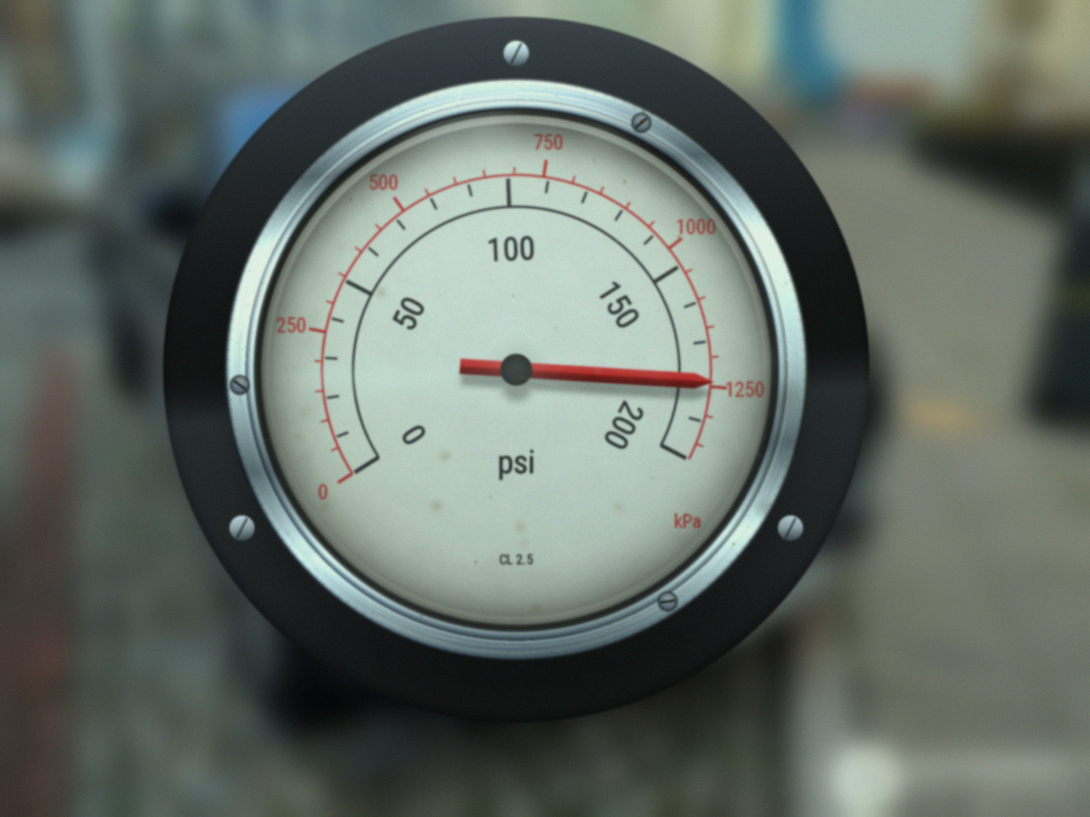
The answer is 180 psi
